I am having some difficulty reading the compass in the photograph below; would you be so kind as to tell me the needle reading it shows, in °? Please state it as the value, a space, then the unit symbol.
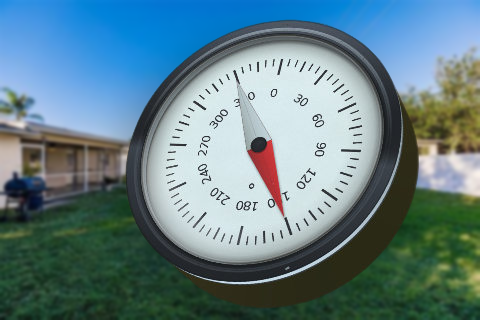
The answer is 150 °
